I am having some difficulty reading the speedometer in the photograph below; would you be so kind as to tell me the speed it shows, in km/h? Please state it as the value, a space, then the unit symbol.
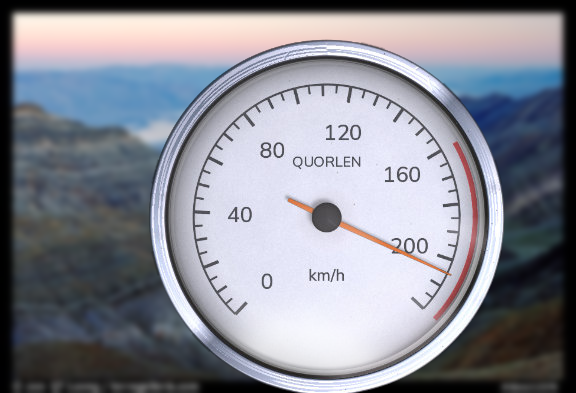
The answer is 205 km/h
